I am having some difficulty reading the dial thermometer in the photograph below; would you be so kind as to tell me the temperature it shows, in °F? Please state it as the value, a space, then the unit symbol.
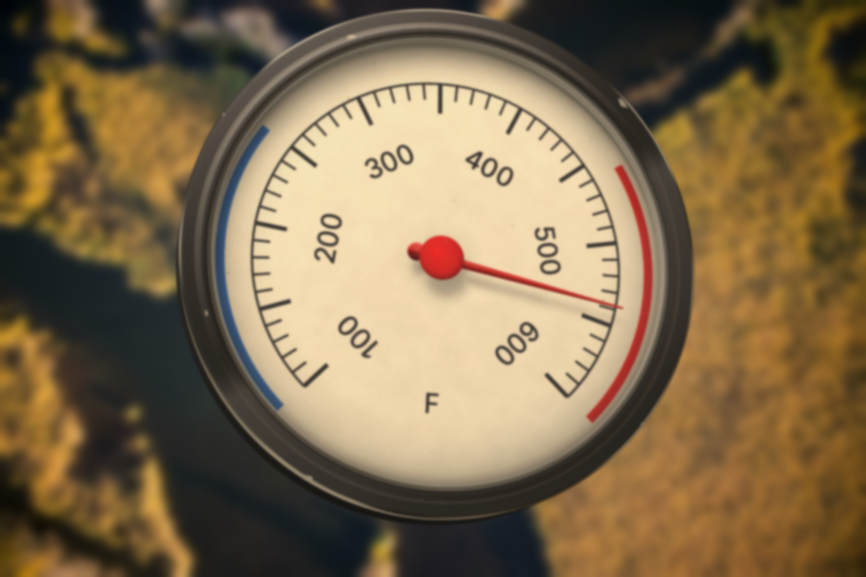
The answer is 540 °F
